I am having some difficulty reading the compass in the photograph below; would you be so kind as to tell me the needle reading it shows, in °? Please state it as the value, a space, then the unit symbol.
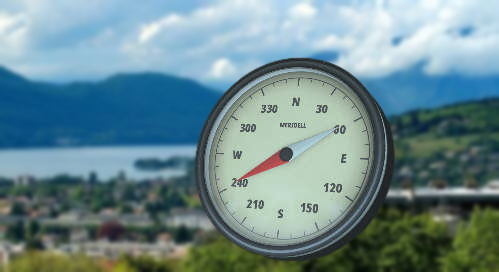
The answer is 240 °
